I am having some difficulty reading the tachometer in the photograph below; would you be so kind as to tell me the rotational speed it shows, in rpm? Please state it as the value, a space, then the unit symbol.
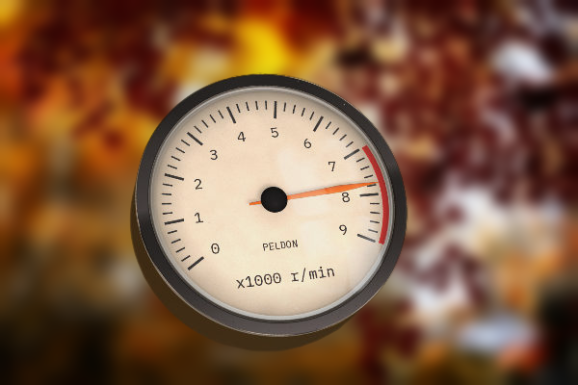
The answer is 7800 rpm
